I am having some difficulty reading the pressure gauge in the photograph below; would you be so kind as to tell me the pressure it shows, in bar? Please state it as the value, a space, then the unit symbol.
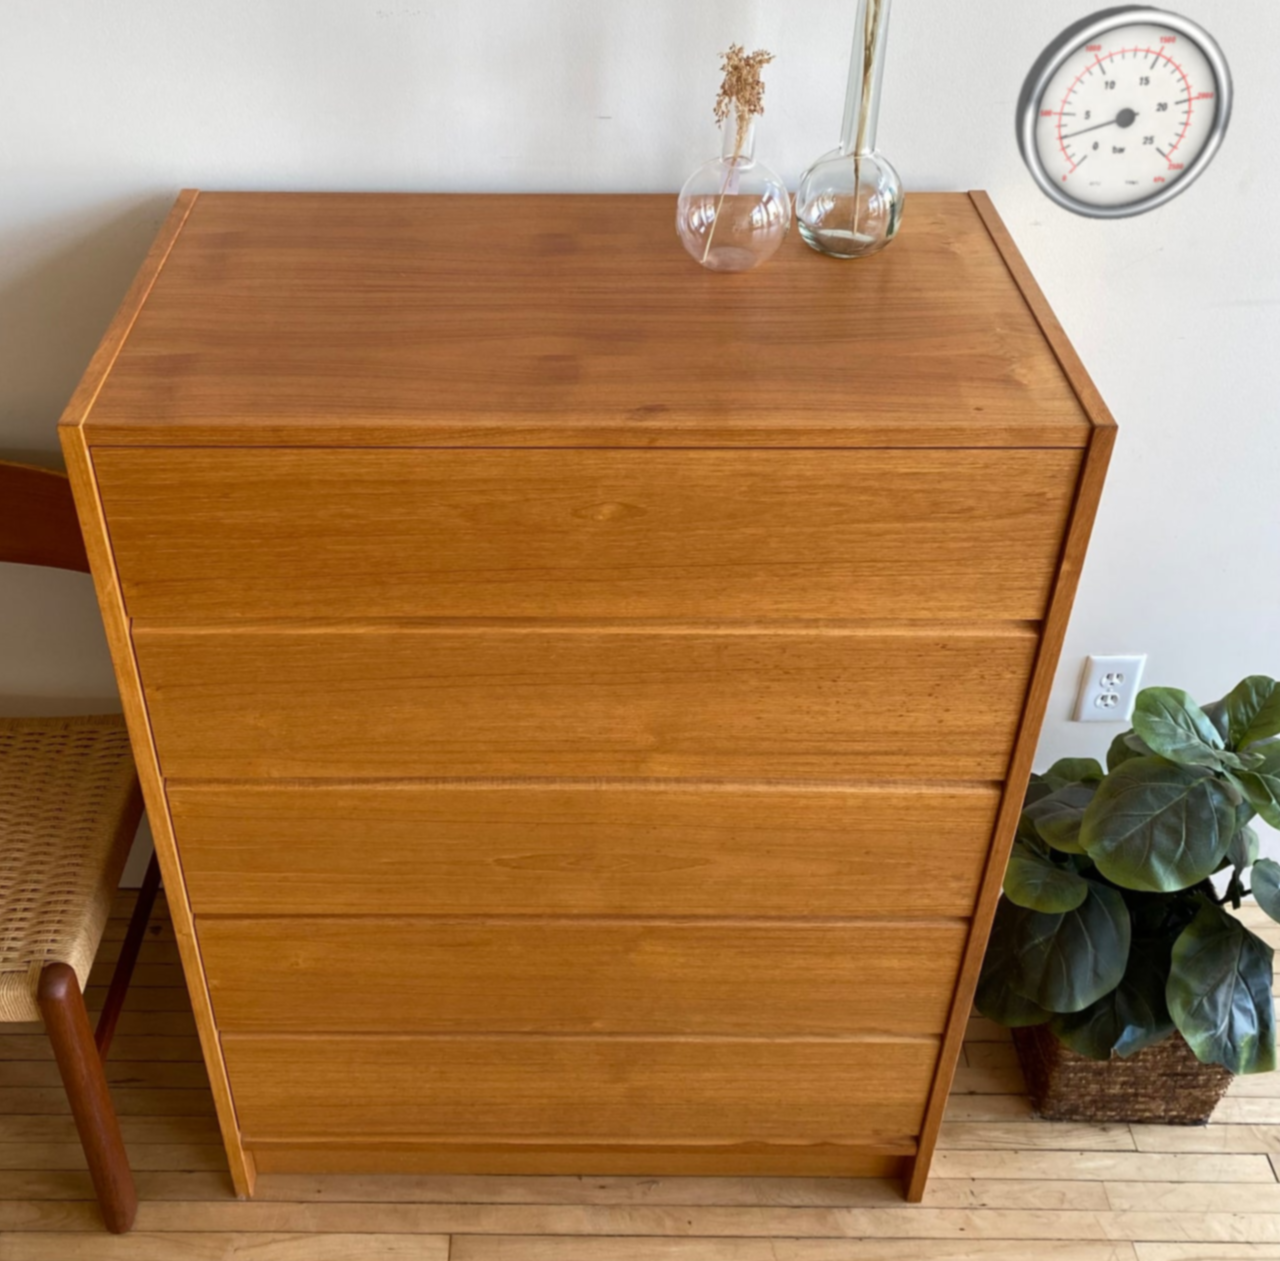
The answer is 3 bar
